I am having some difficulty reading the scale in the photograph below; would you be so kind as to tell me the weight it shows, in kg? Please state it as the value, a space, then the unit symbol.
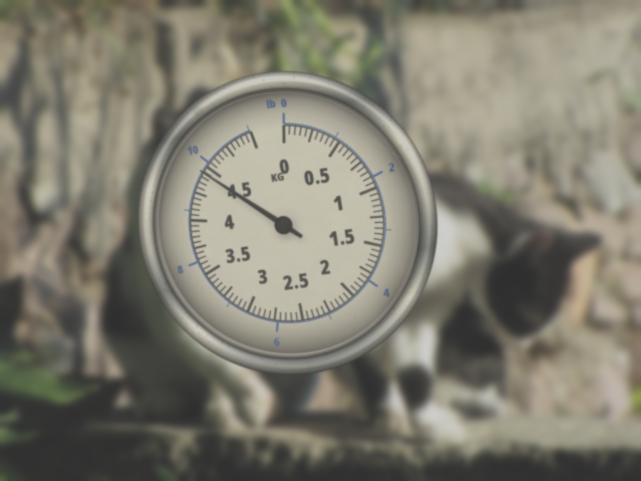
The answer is 4.45 kg
